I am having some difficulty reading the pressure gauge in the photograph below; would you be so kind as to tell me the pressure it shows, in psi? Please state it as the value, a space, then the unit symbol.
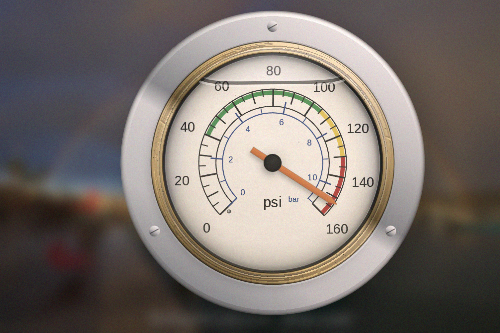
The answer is 152.5 psi
